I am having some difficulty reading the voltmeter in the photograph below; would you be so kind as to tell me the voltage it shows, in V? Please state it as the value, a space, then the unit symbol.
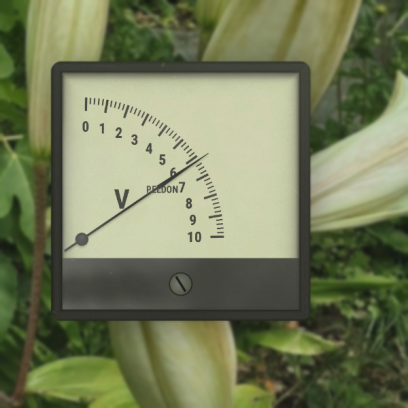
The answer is 6.2 V
